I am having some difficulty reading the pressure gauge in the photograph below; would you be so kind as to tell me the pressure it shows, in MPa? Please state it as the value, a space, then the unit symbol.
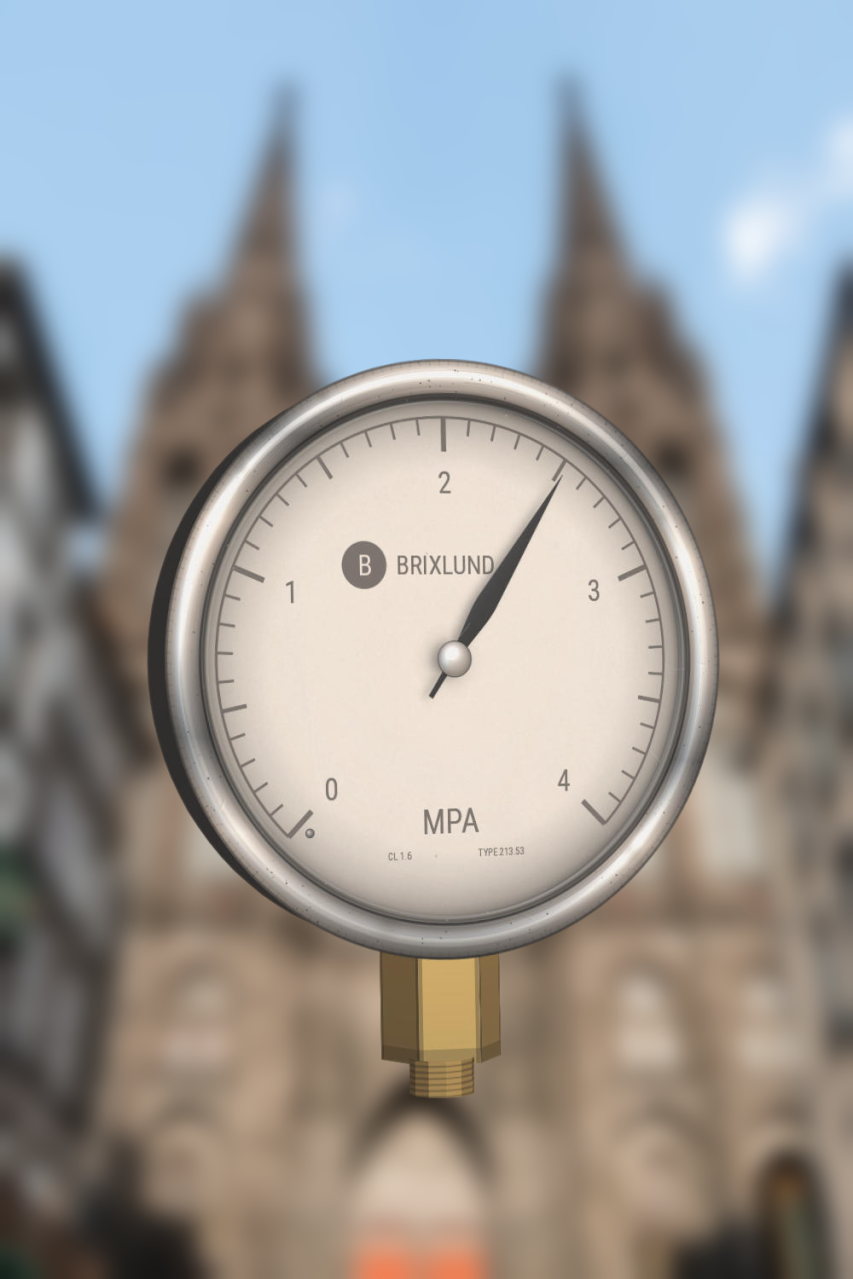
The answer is 2.5 MPa
